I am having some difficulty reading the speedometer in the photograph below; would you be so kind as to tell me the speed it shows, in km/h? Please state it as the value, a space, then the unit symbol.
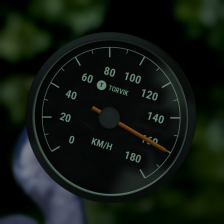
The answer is 160 km/h
